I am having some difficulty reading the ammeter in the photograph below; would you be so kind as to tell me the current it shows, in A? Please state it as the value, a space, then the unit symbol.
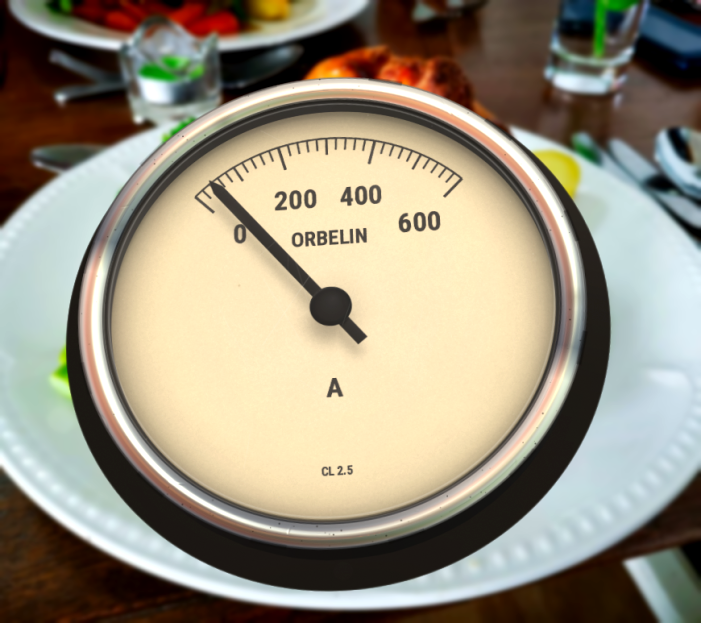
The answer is 40 A
